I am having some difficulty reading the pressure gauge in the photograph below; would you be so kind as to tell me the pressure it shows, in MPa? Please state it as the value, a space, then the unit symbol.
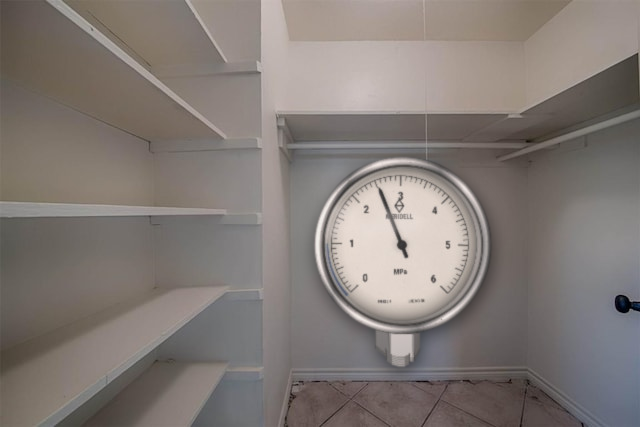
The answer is 2.5 MPa
